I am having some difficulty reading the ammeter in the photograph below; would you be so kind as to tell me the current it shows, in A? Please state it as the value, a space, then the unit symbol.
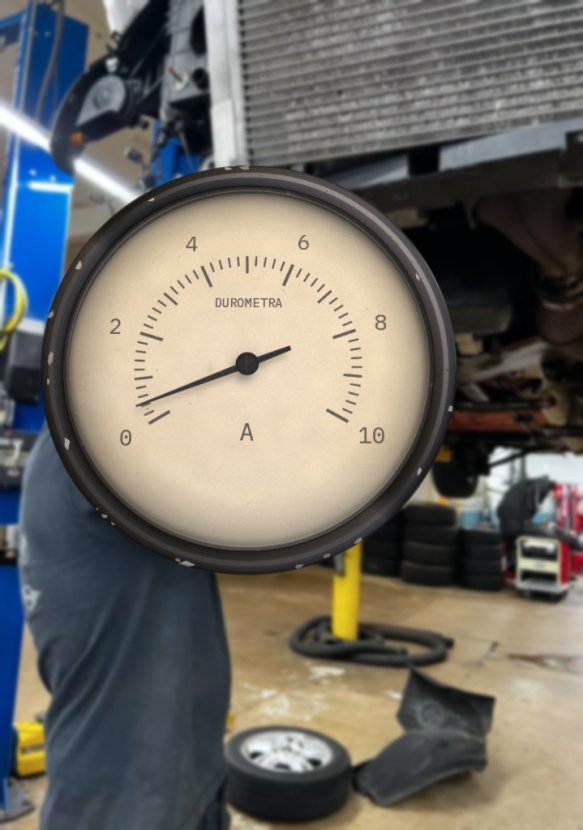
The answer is 0.4 A
